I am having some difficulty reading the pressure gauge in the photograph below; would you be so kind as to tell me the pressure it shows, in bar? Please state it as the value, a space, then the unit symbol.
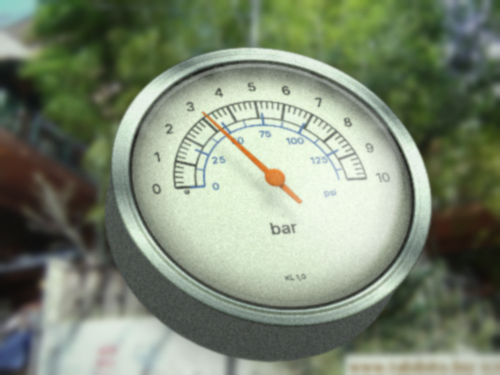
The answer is 3 bar
